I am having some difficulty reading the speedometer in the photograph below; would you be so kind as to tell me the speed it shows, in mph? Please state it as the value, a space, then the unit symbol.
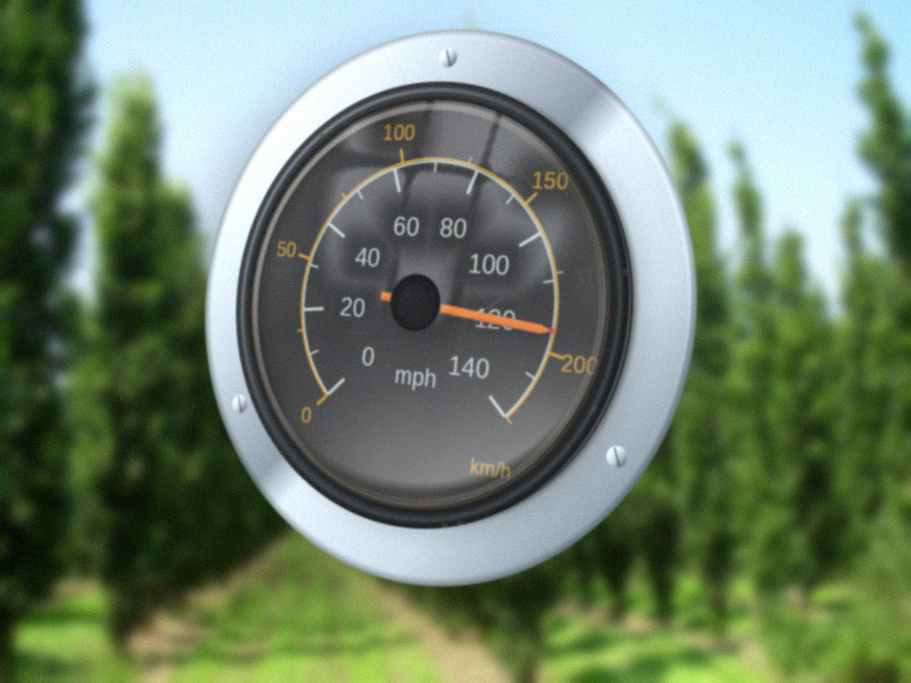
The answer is 120 mph
